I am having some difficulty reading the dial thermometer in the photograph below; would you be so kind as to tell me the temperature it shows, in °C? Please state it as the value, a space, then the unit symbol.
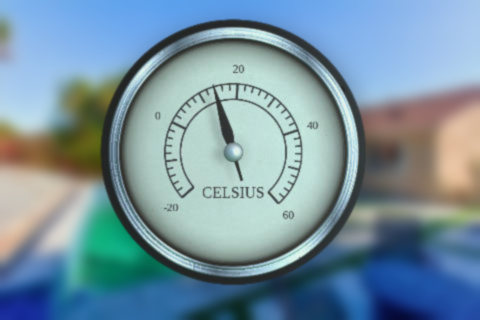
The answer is 14 °C
